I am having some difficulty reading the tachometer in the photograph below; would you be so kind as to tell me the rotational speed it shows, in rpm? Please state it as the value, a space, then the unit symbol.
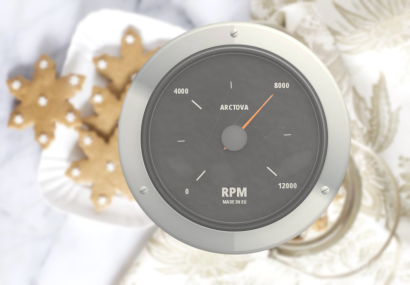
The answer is 8000 rpm
